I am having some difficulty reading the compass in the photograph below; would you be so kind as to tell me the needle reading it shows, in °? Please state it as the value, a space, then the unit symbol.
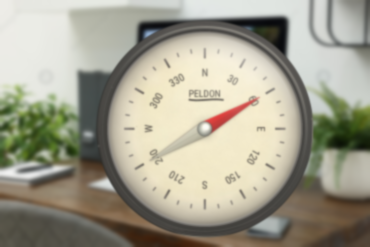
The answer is 60 °
